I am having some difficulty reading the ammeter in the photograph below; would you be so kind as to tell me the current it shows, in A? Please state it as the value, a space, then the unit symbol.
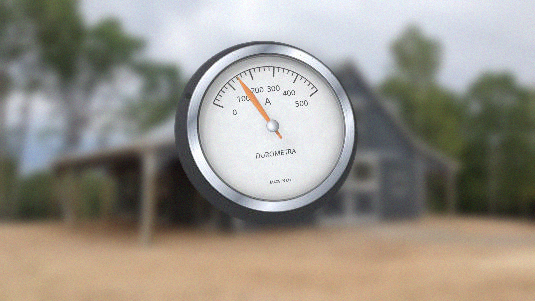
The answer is 140 A
